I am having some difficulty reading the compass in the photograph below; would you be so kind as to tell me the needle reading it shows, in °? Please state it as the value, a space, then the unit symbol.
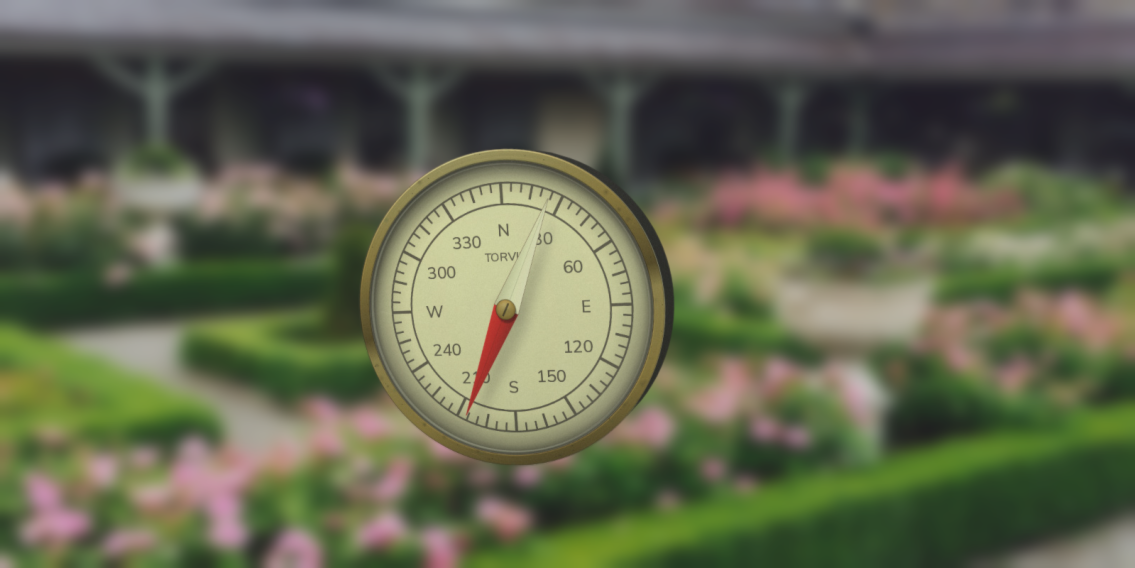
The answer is 205 °
